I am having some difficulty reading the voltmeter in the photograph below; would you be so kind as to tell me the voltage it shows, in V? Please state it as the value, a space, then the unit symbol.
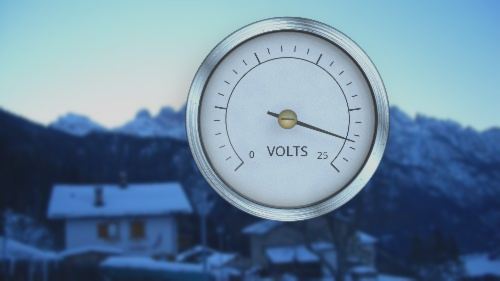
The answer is 22.5 V
